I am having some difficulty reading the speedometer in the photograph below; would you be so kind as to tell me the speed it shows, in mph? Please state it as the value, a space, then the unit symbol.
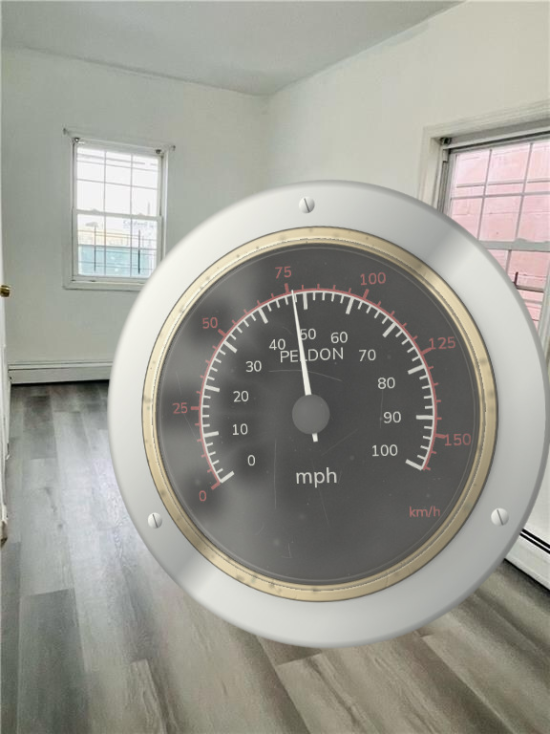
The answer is 48 mph
